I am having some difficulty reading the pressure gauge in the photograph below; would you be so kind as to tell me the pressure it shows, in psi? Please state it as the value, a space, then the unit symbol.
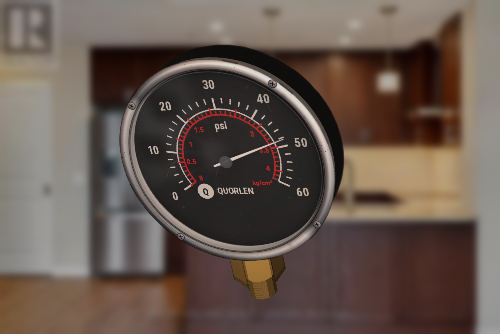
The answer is 48 psi
